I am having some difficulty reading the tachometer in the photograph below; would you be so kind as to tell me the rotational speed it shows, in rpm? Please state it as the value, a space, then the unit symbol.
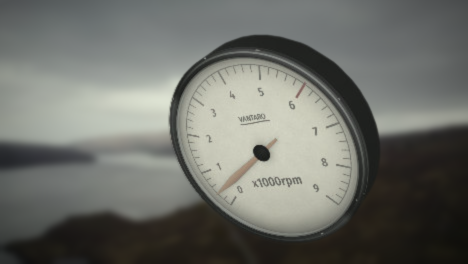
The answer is 400 rpm
